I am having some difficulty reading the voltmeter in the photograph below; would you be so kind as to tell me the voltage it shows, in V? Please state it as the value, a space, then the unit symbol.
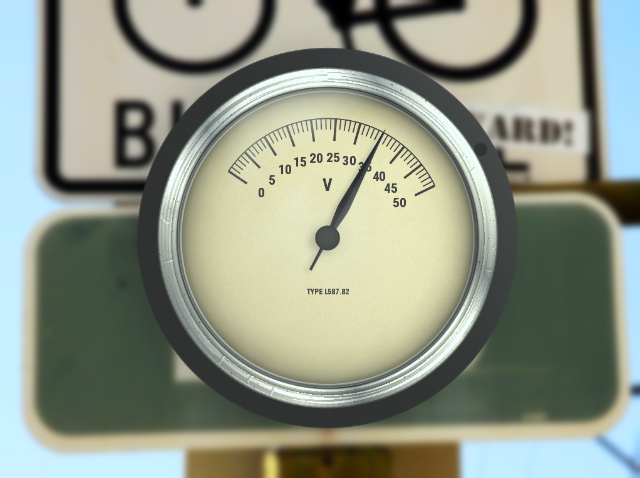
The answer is 35 V
